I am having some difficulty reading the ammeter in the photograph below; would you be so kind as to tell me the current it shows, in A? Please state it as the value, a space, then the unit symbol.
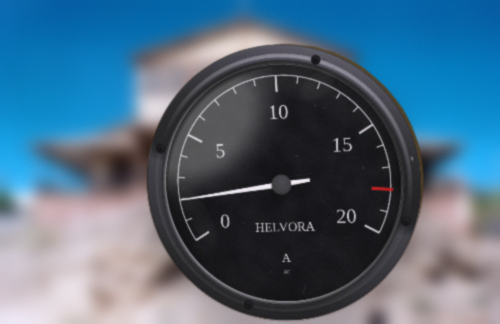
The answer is 2 A
